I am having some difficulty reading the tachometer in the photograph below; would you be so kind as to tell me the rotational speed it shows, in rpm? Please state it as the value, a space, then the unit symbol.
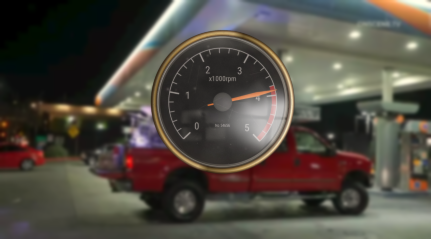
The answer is 3900 rpm
